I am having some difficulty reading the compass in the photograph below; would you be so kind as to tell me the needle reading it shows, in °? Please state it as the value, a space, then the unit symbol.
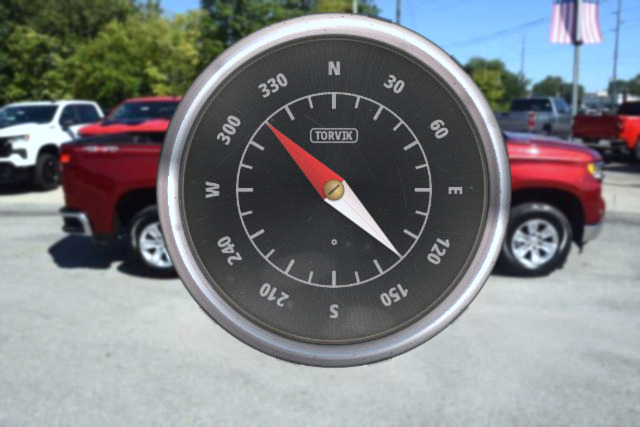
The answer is 315 °
